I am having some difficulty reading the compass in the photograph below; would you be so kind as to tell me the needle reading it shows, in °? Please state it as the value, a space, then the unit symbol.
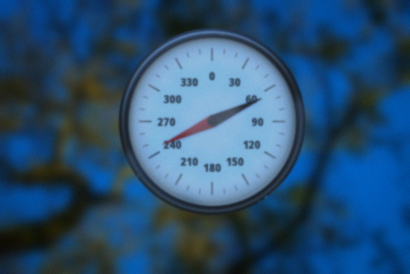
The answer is 245 °
